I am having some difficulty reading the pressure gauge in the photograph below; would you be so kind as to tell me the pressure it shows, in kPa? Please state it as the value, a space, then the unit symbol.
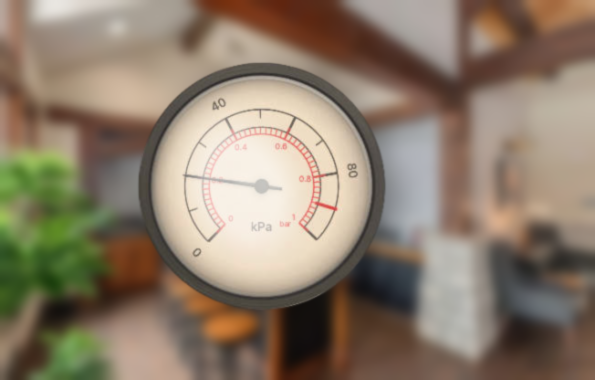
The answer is 20 kPa
